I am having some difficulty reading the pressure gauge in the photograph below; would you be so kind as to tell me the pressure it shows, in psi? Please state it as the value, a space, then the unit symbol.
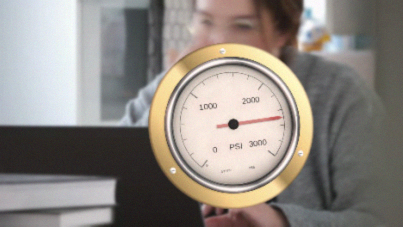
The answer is 2500 psi
